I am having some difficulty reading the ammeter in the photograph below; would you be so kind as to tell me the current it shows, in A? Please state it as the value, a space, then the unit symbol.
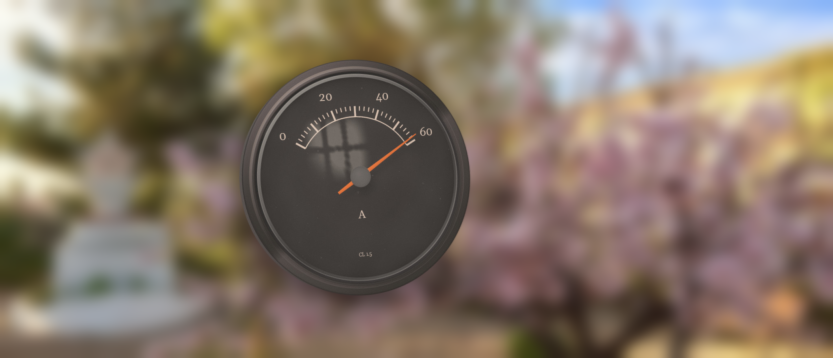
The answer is 58 A
